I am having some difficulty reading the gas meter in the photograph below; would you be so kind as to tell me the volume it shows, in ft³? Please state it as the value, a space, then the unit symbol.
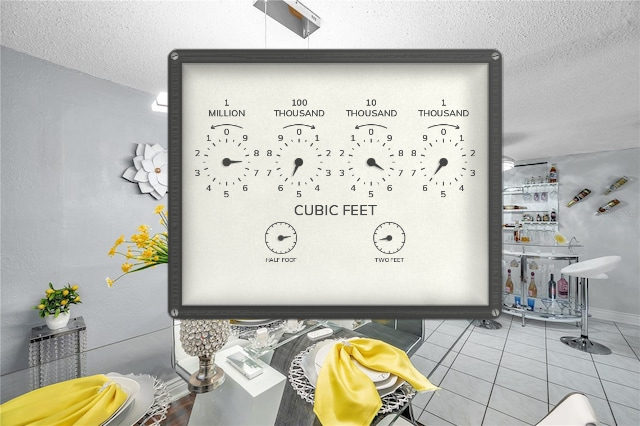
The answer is 756600 ft³
